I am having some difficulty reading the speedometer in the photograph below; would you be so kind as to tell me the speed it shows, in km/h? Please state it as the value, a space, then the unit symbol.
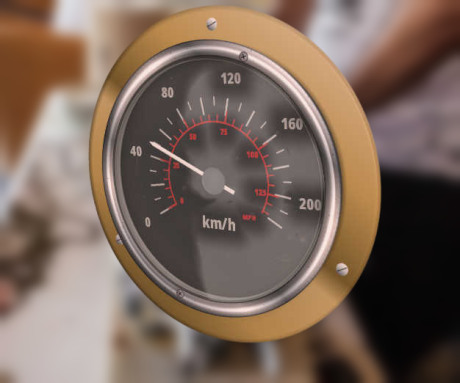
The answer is 50 km/h
